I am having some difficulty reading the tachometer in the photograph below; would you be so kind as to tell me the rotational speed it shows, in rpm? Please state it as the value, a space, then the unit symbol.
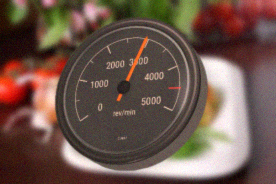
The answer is 3000 rpm
